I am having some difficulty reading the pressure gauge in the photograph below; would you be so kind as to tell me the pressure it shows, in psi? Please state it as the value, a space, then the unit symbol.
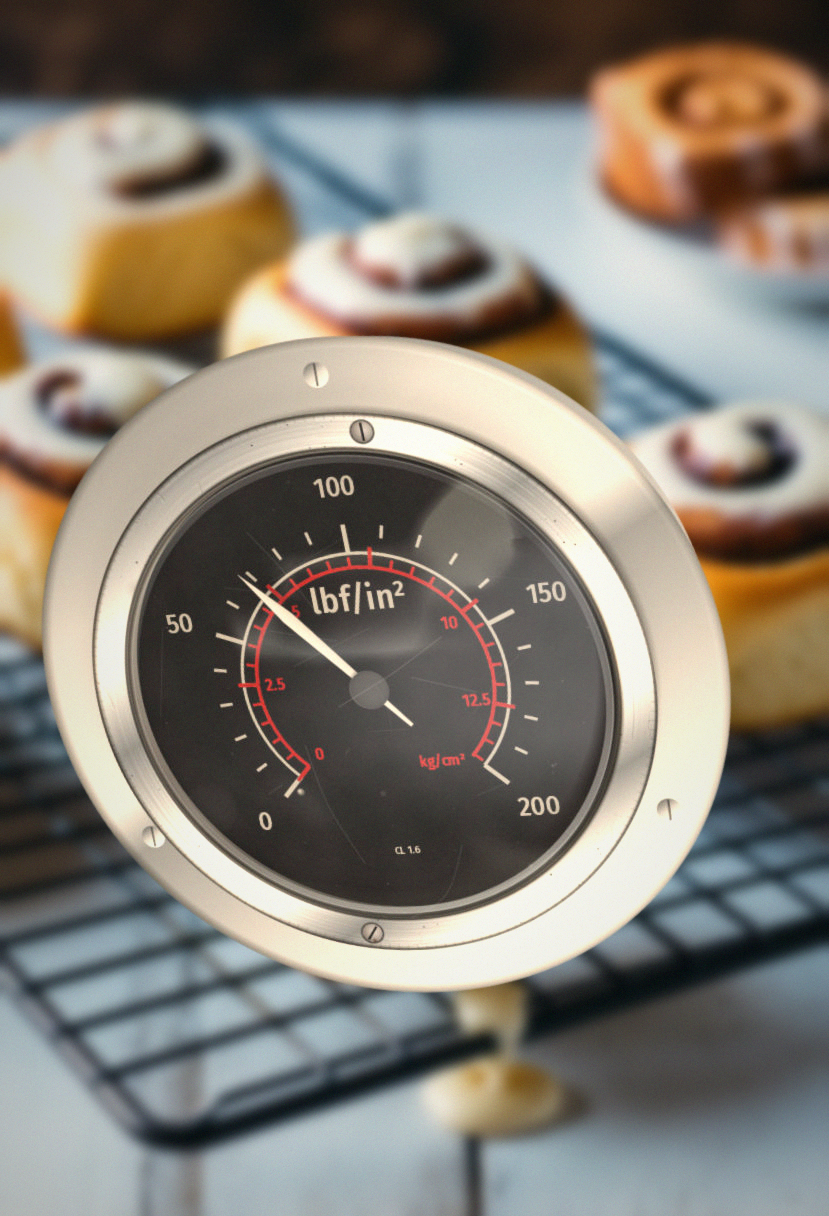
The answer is 70 psi
